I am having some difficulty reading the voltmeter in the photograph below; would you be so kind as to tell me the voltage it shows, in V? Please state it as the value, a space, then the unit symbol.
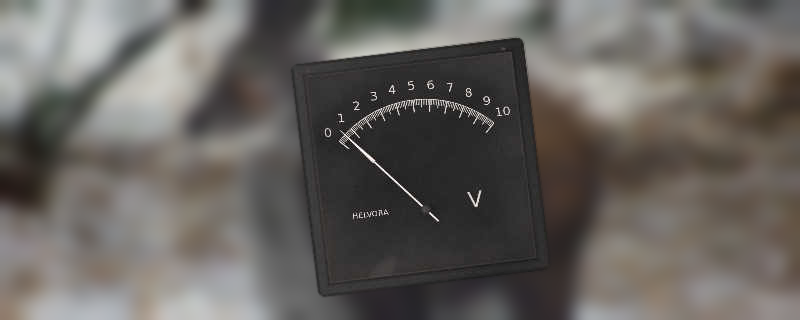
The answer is 0.5 V
